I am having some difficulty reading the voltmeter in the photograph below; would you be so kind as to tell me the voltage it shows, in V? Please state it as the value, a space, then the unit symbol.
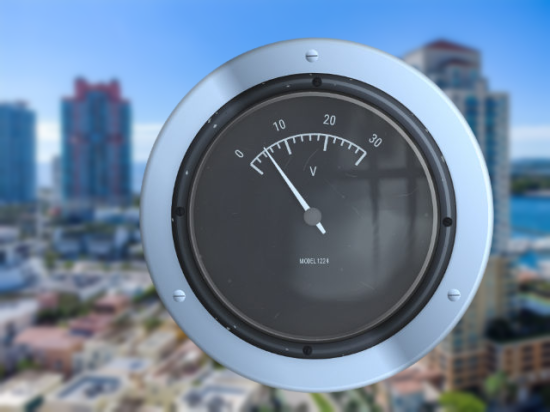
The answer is 5 V
